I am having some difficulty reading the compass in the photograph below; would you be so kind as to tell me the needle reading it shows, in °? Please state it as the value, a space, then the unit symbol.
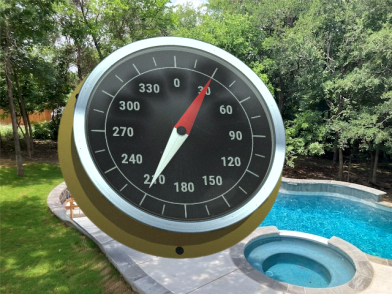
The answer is 30 °
